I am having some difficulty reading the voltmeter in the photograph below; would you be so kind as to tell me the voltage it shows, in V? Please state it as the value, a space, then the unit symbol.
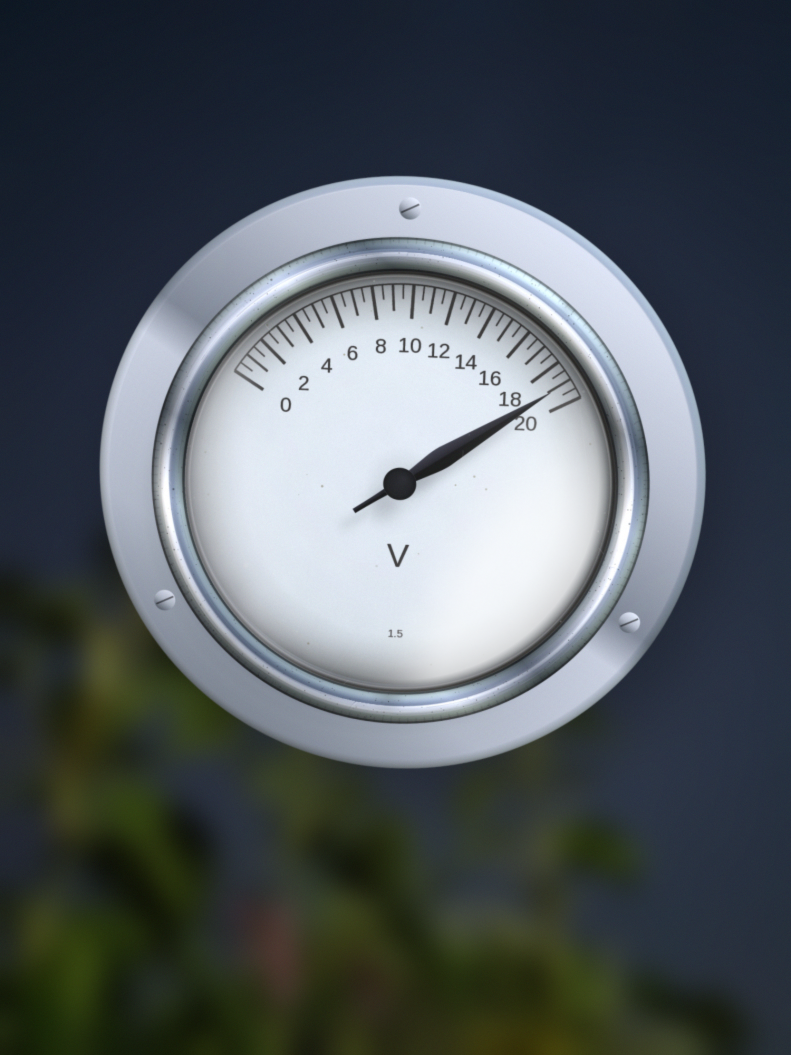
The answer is 19 V
